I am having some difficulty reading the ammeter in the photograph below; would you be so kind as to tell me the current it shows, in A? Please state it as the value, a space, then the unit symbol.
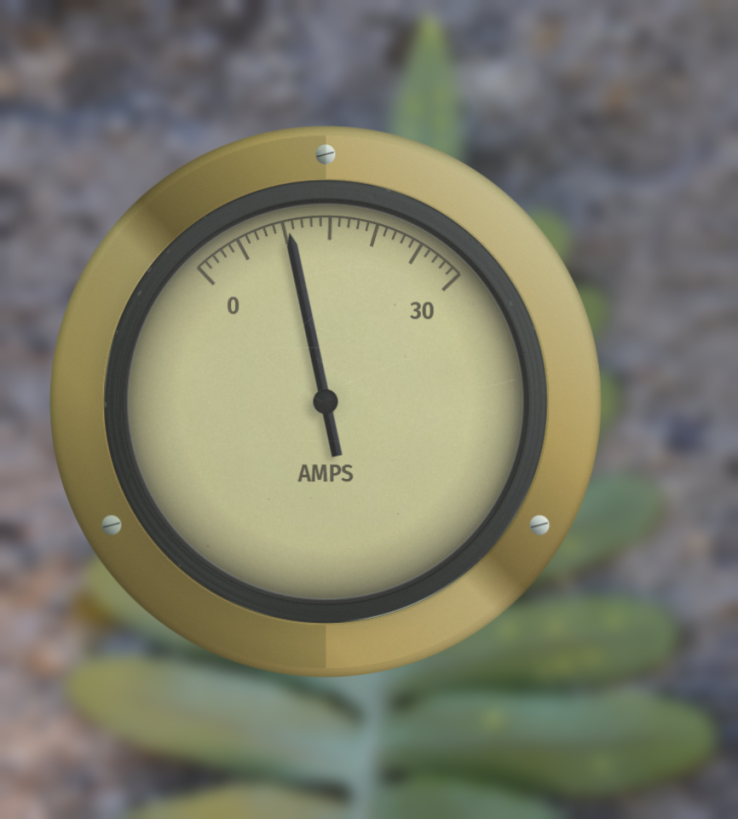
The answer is 10.5 A
